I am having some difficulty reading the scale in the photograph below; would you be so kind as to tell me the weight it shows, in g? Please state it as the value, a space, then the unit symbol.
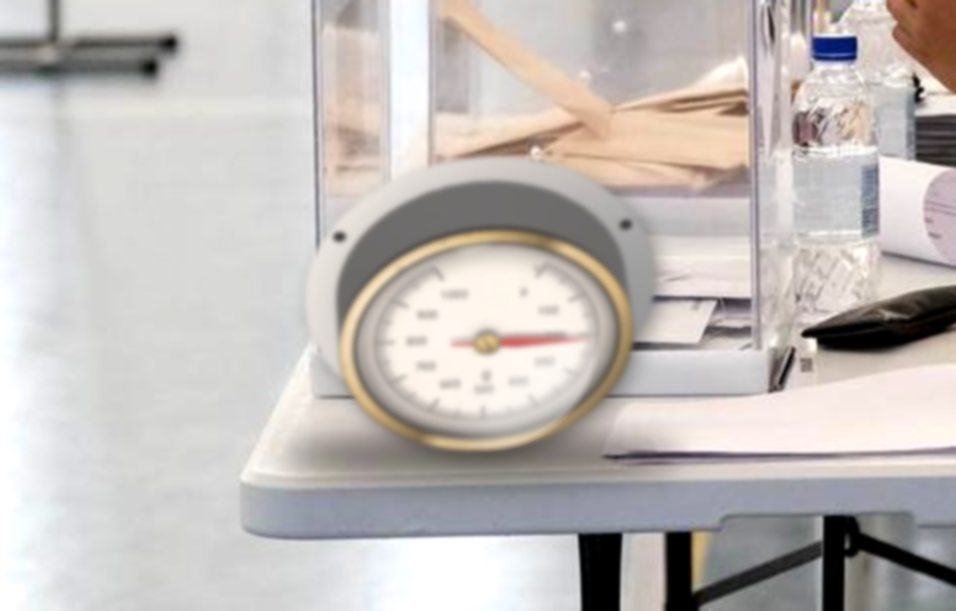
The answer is 200 g
